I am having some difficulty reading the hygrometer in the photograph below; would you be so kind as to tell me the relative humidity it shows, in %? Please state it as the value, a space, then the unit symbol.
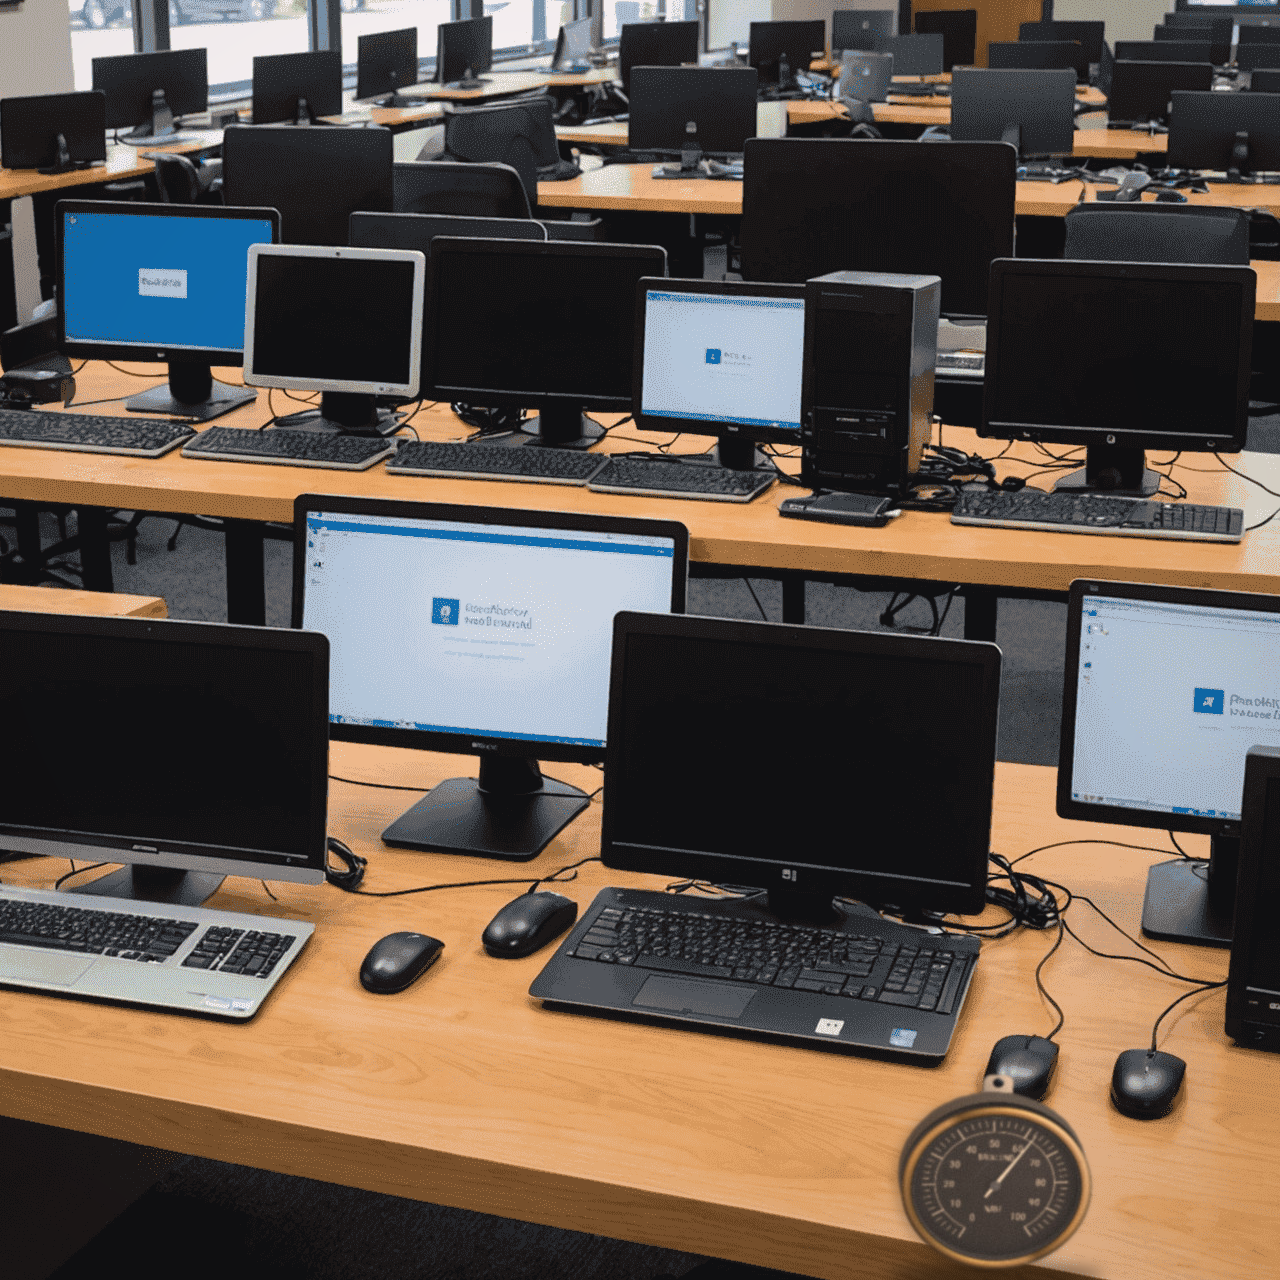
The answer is 62 %
